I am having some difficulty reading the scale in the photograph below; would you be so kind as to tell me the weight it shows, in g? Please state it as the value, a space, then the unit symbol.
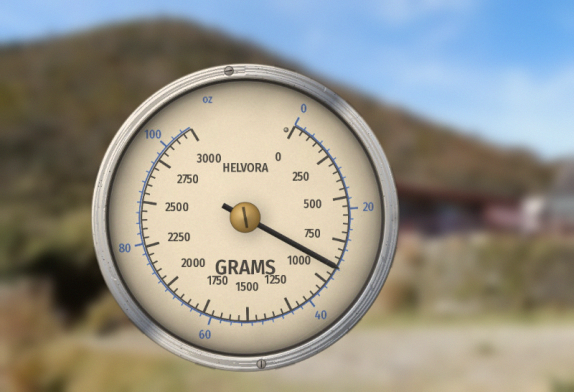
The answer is 900 g
